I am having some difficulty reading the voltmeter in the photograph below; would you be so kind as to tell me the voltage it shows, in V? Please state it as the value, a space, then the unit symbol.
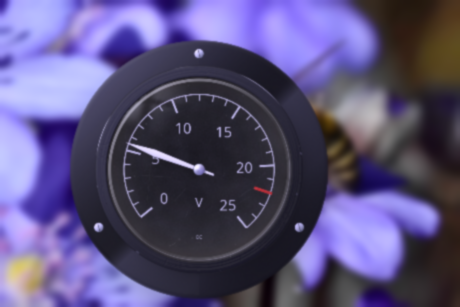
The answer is 5.5 V
